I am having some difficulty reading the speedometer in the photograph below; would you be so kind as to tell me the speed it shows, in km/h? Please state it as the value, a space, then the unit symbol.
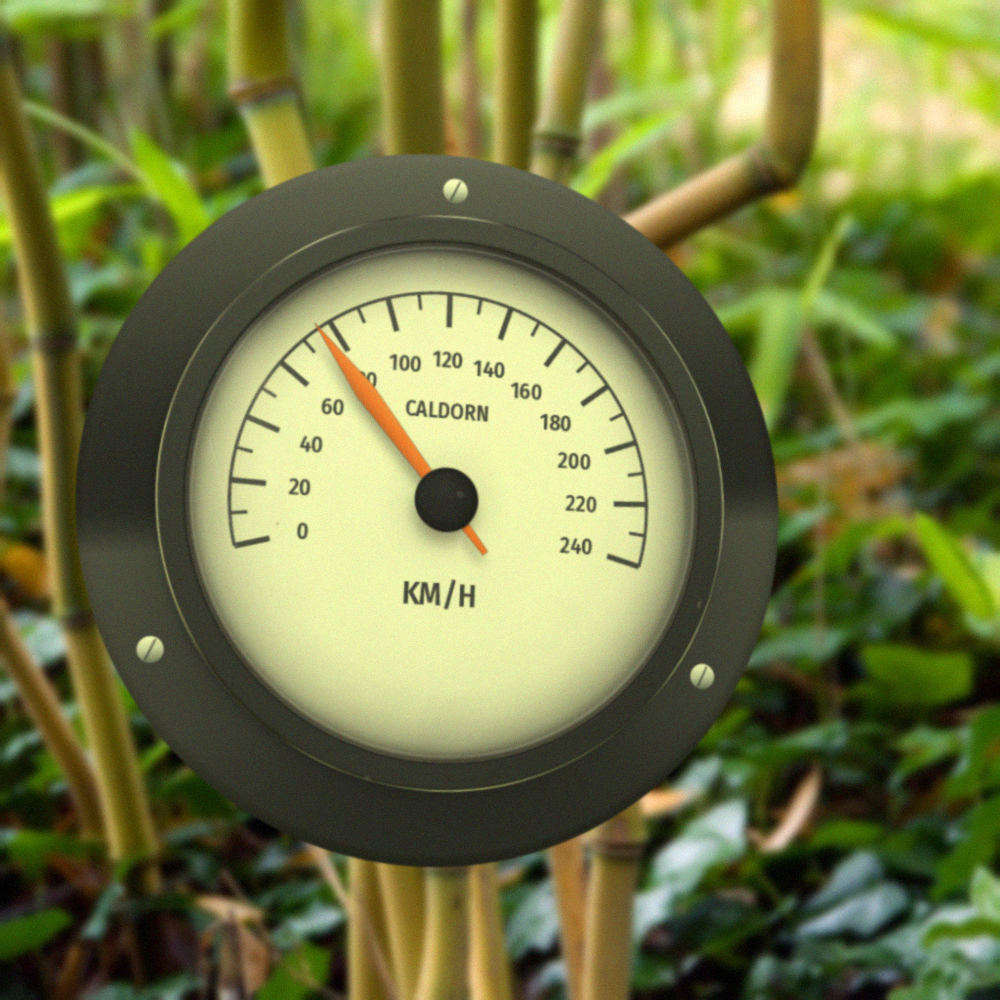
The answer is 75 km/h
